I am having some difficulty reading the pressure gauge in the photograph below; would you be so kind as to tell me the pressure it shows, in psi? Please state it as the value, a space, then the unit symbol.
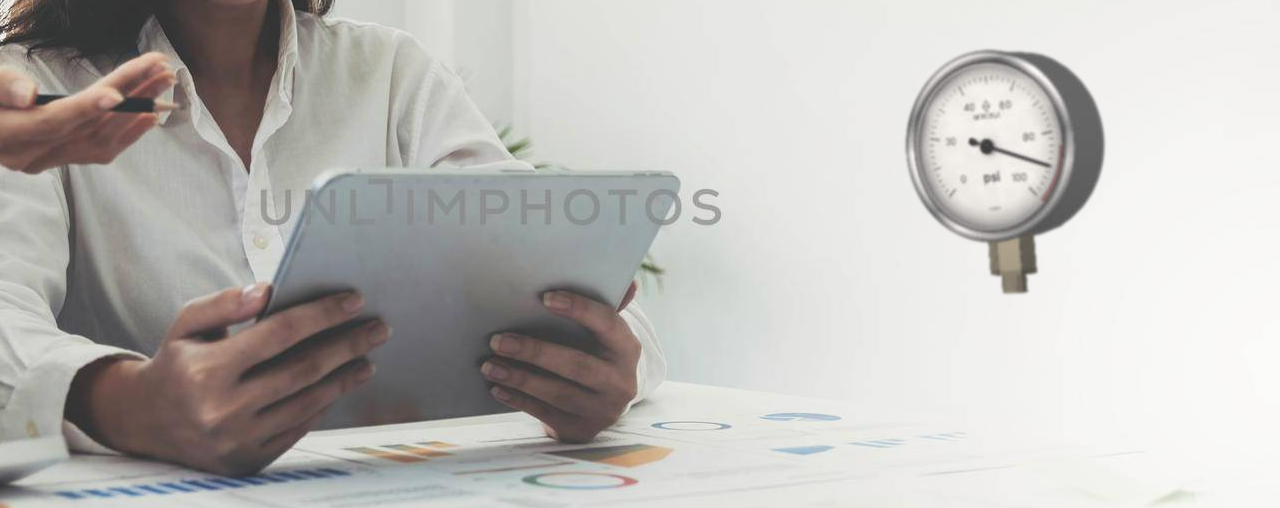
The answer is 90 psi
